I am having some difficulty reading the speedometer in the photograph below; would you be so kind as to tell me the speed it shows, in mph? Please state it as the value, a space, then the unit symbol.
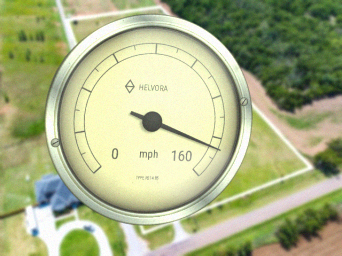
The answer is 145 mph
